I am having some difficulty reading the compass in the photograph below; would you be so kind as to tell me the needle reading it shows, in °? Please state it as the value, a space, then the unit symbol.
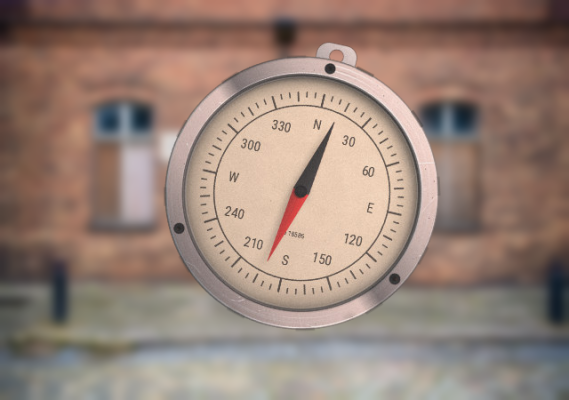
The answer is 192.5 °
